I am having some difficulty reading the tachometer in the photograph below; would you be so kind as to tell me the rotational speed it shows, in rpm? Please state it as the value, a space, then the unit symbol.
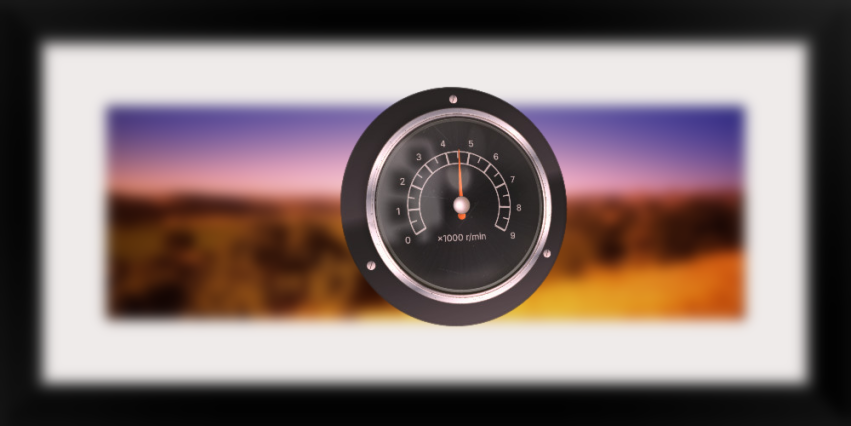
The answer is 4500 rpm
